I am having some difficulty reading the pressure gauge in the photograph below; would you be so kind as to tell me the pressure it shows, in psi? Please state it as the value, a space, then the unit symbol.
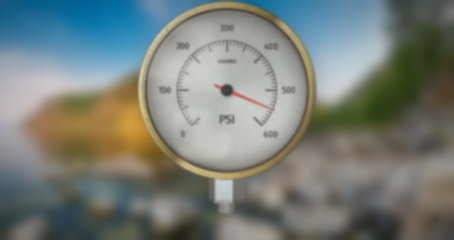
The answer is 550 psi
